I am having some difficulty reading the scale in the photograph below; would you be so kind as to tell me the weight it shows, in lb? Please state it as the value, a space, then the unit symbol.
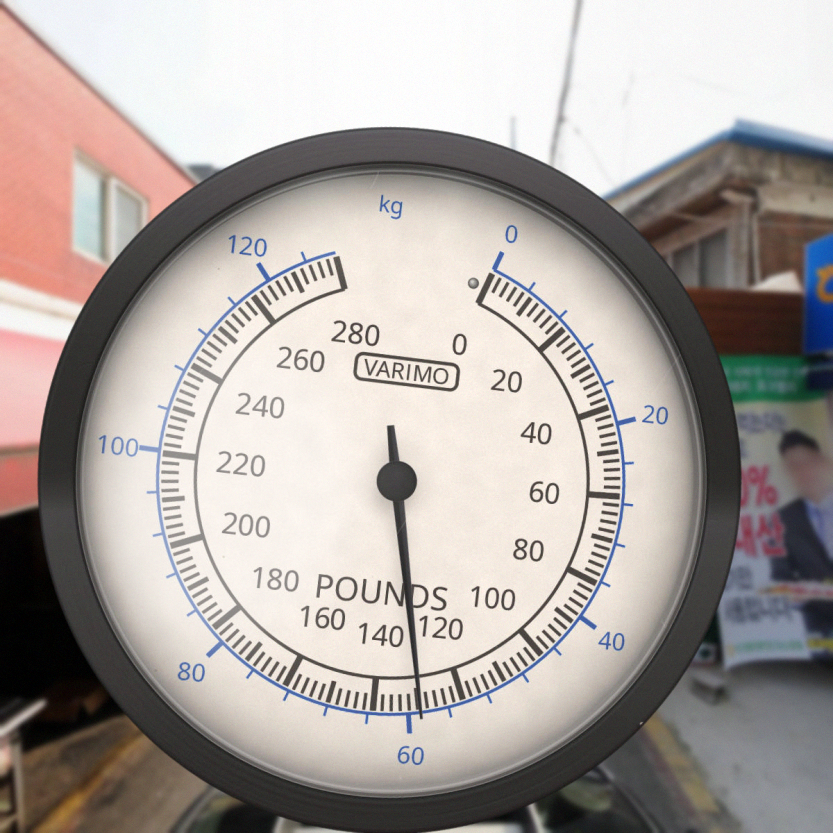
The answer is 130 lb
